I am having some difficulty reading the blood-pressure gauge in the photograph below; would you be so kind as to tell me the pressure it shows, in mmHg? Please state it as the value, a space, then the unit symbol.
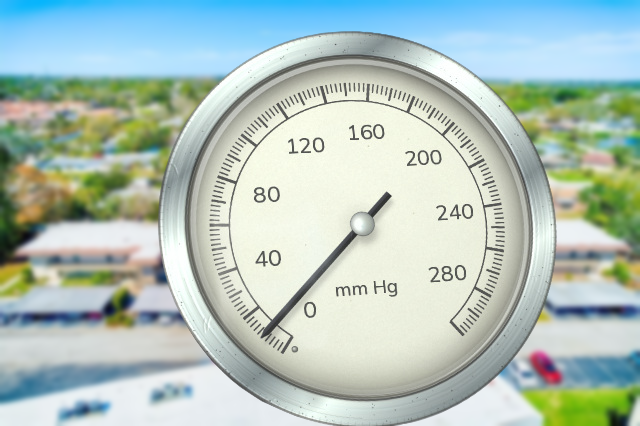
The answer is 10 mmHg
